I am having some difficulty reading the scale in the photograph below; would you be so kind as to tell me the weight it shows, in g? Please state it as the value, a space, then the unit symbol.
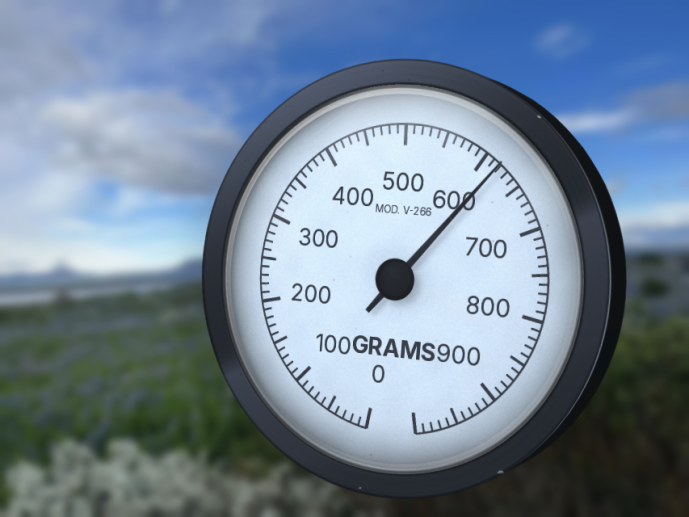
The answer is 620 g
